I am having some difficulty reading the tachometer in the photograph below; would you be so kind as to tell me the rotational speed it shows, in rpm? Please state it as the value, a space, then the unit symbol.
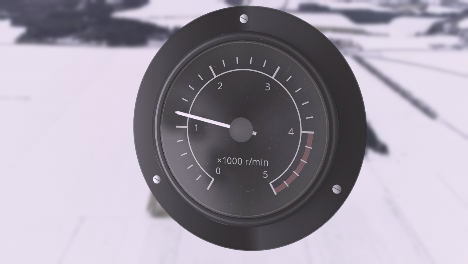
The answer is 1200 rpm
